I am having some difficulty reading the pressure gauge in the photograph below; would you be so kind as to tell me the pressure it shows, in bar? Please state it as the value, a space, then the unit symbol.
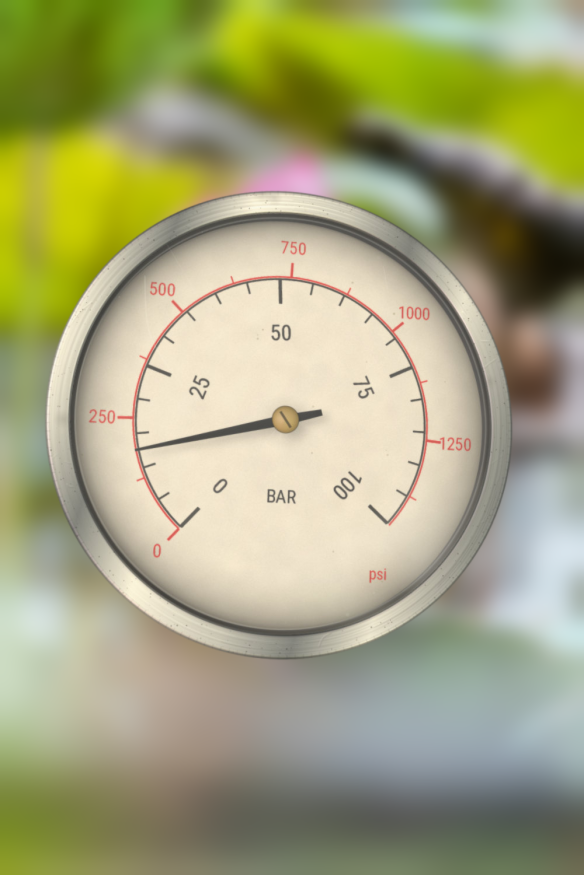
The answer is 12.5 bar
